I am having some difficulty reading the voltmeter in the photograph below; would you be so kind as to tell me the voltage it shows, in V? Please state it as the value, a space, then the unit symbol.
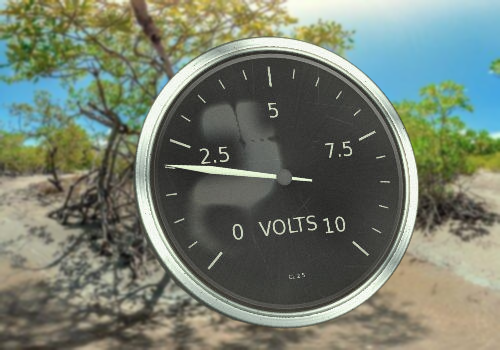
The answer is 2 V
